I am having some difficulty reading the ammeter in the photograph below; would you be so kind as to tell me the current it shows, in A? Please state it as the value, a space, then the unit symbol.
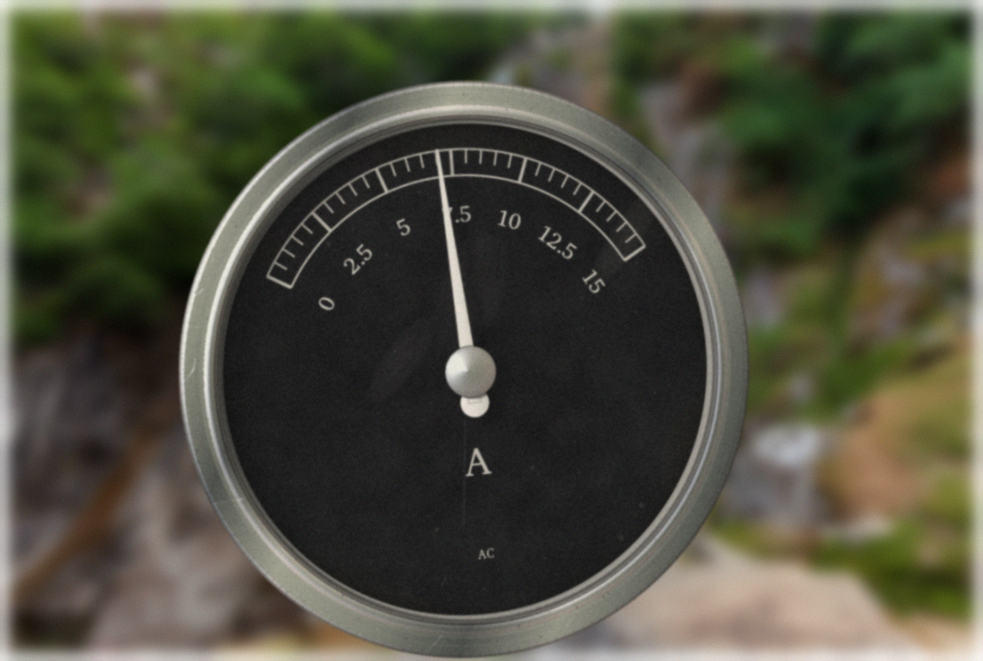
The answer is 7 A
